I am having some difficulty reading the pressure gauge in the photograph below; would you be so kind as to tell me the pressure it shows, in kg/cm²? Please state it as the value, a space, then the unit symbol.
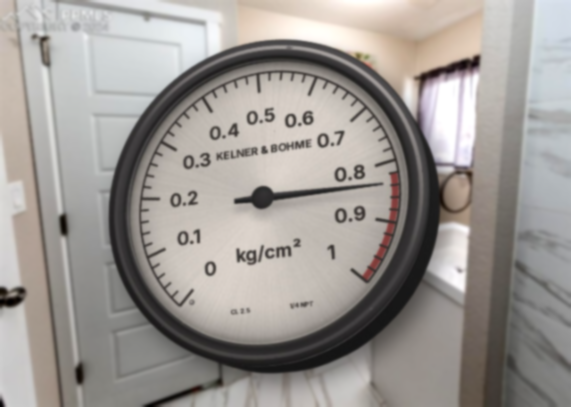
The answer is 0.84 kg/cm²
